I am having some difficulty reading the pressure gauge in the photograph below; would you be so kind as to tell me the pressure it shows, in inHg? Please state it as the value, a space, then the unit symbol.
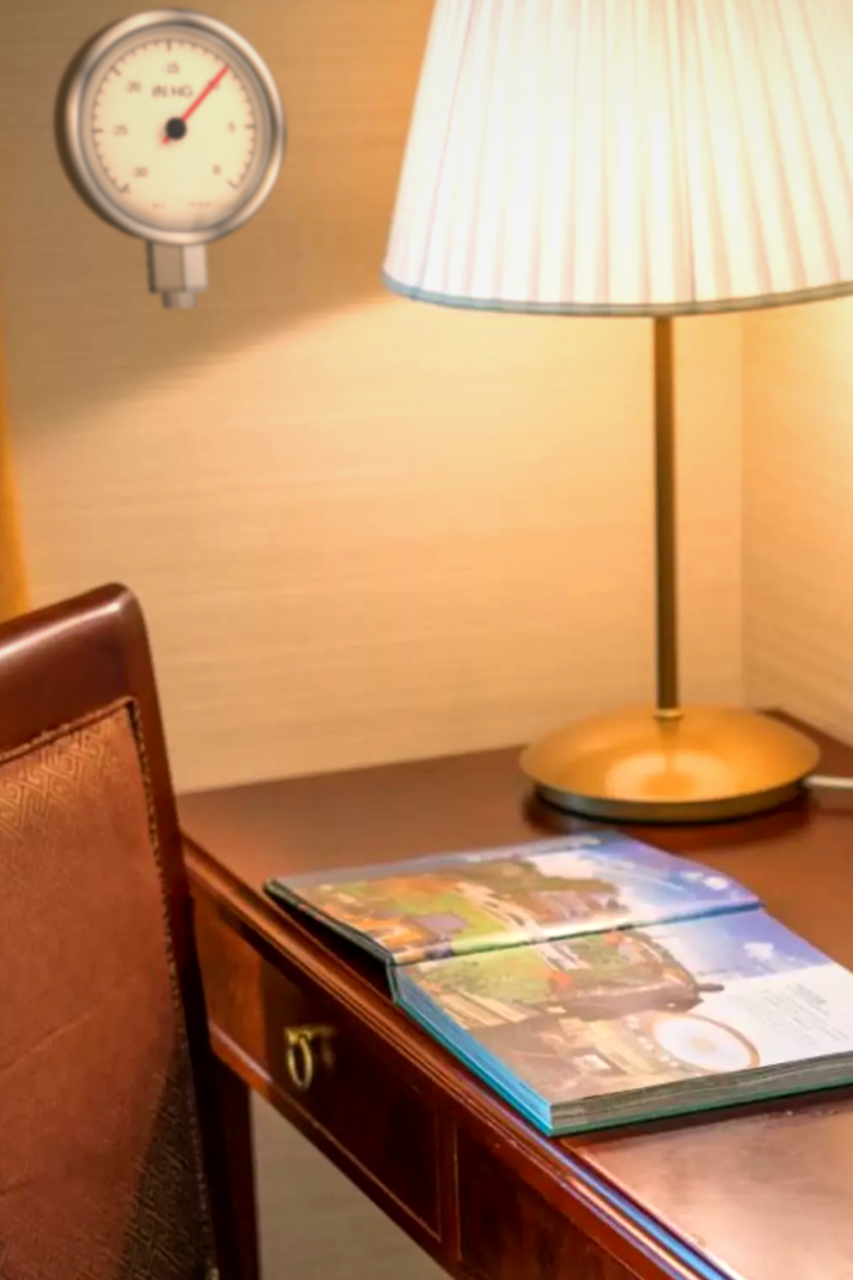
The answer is -10 inHg
